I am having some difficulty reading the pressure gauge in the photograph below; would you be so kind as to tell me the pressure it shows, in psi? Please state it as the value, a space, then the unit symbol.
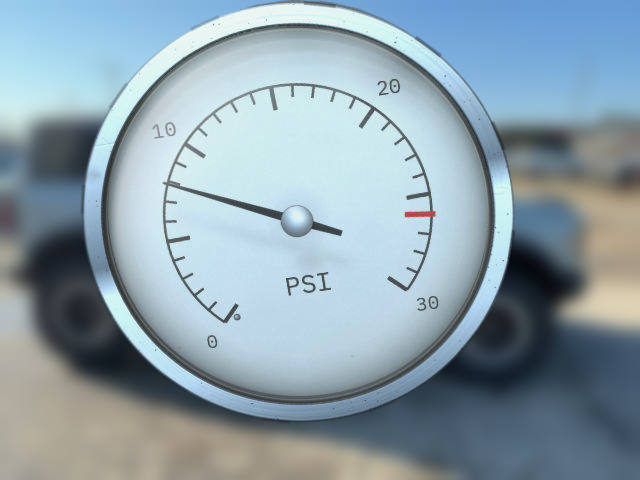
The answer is 8 psi
